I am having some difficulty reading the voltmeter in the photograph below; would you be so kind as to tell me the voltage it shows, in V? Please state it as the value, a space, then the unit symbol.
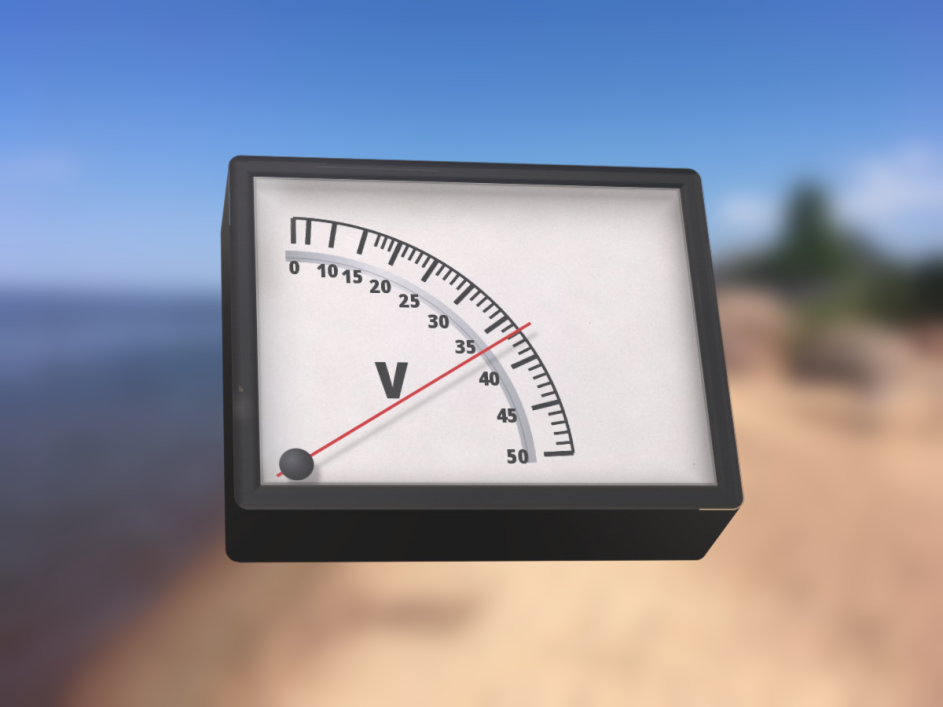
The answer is 37 V
